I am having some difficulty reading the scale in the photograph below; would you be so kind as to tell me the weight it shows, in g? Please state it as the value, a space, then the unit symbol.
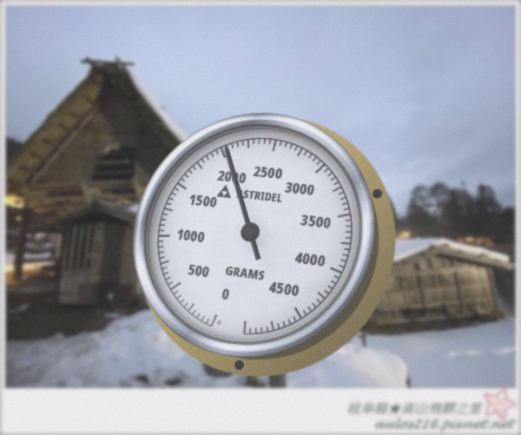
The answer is 2050 g
